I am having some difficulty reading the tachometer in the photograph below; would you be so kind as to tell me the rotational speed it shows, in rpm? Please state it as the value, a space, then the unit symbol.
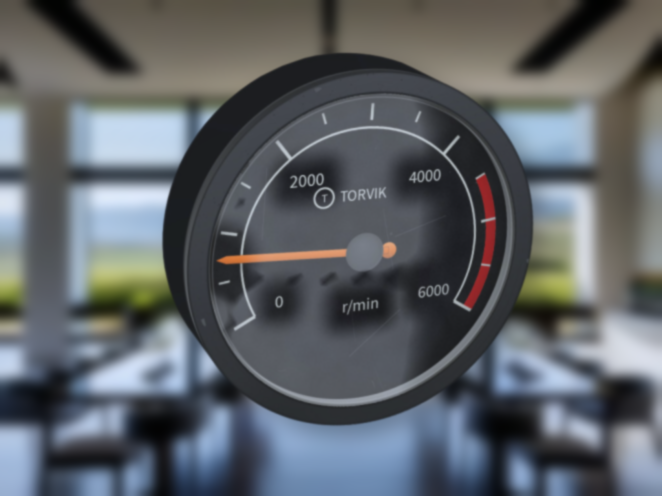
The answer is 750 rpm
